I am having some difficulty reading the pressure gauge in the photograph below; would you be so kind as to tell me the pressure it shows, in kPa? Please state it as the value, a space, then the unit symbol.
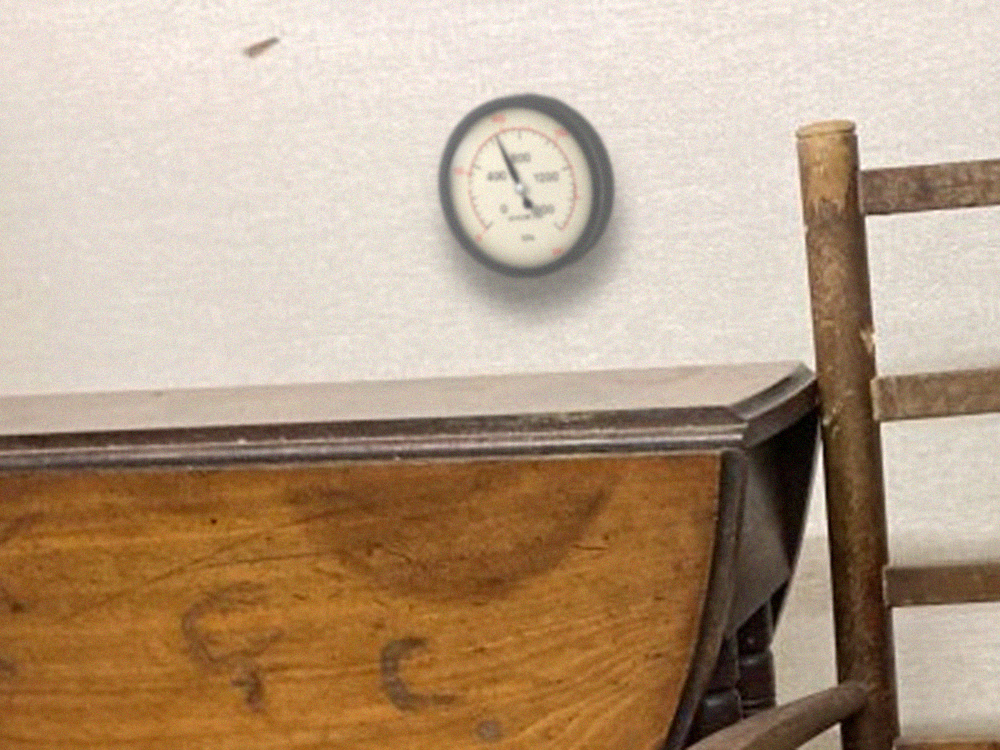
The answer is 650 kPa
